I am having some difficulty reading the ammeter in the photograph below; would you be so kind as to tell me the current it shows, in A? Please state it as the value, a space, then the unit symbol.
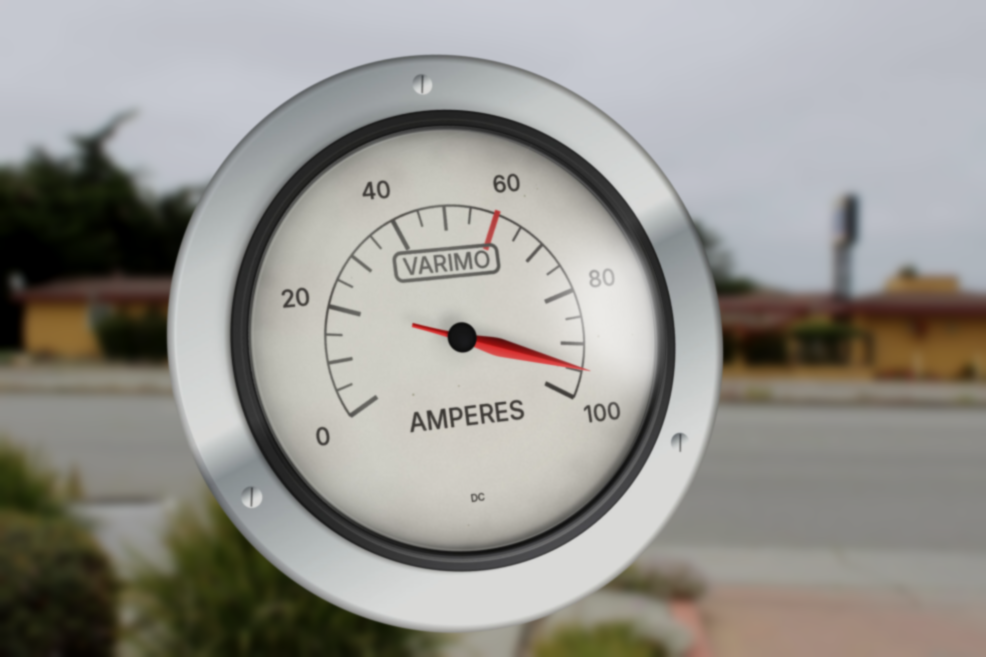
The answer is 95 A
